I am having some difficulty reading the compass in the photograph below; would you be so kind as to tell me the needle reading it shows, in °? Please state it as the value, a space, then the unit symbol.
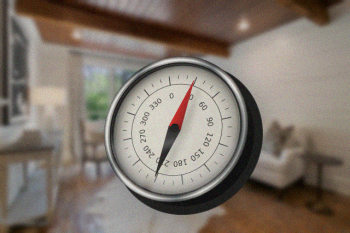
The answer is 30 °
